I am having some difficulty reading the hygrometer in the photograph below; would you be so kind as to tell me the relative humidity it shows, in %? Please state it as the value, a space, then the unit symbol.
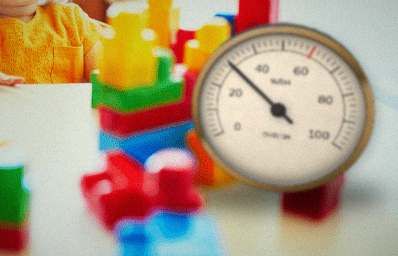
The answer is 30 %
